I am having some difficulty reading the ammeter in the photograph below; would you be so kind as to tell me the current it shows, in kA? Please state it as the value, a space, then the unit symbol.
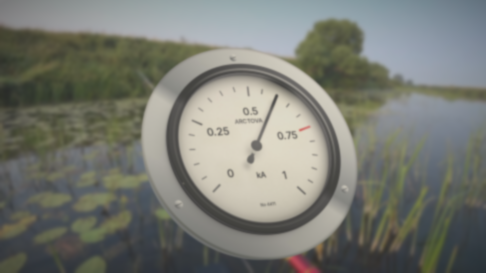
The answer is 0.6 kA
